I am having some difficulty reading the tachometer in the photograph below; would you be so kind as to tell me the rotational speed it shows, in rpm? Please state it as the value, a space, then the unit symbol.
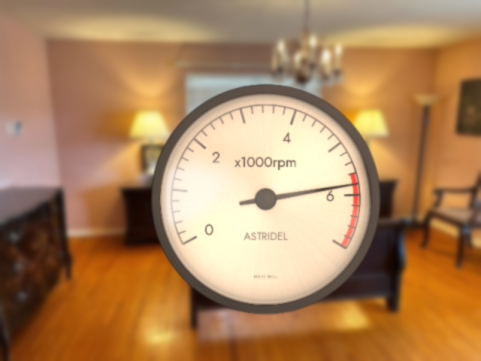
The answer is 5800 rpm
